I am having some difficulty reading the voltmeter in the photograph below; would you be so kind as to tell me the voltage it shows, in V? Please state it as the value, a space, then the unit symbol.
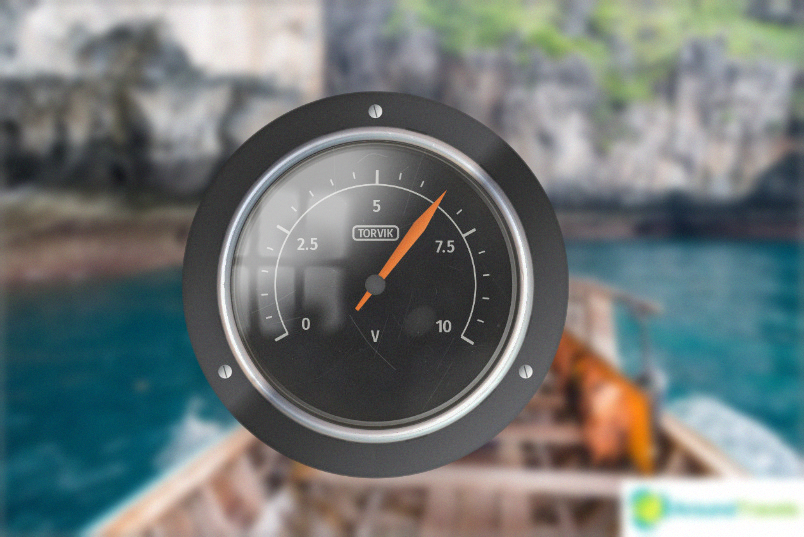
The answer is 6.5 V
